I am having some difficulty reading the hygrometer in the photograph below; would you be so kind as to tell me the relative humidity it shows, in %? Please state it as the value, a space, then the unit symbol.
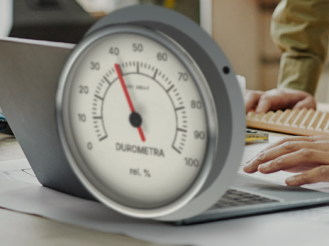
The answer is 40 %
